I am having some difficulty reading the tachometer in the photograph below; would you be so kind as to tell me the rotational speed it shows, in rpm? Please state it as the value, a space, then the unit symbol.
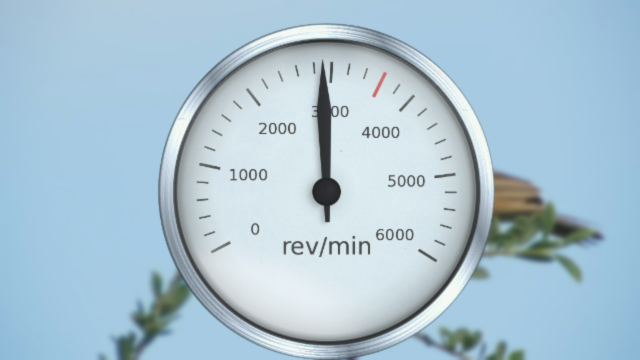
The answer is 2900 rpm
